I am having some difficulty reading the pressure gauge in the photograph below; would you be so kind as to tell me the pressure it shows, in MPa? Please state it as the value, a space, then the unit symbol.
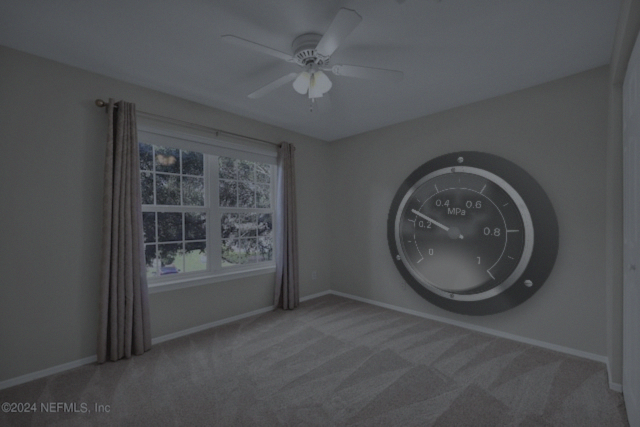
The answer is 0.25 MPa
